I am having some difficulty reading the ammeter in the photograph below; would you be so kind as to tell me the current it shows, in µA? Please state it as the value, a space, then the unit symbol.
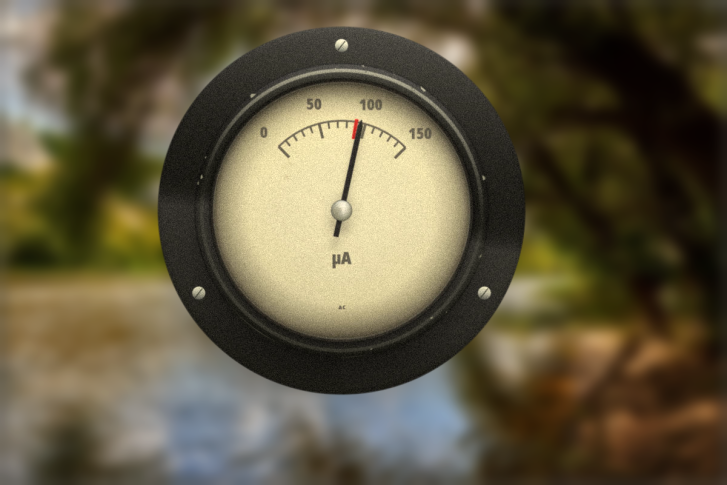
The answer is 95 µA
